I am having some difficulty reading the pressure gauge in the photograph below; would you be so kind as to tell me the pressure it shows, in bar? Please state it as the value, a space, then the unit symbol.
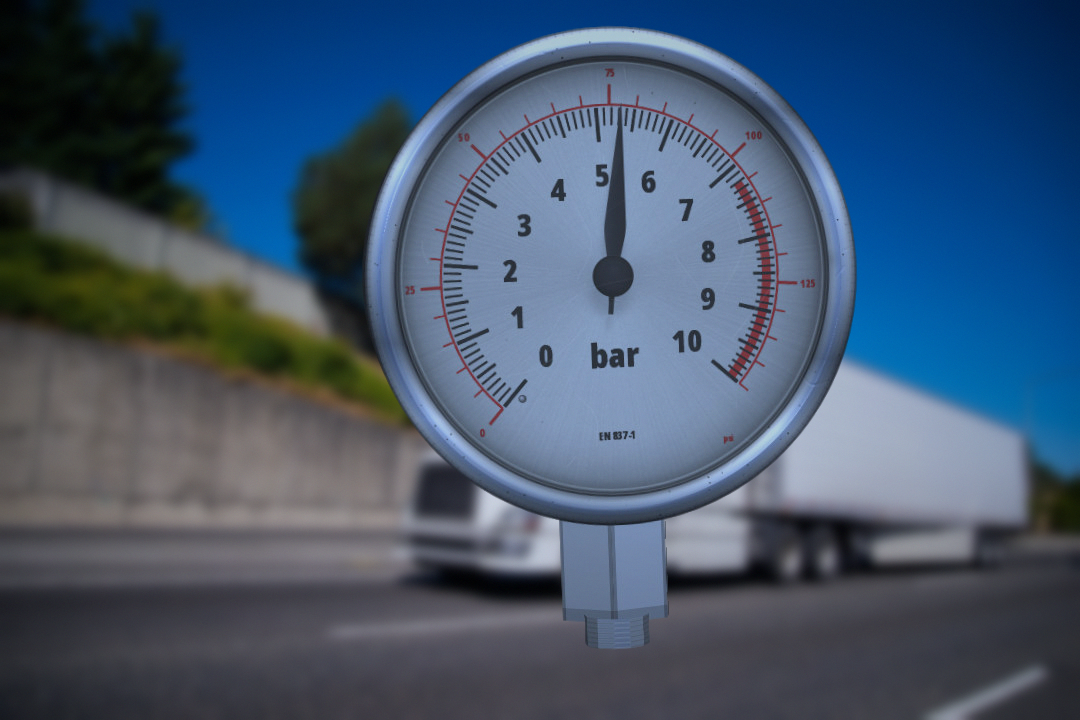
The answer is 5.3 bar
